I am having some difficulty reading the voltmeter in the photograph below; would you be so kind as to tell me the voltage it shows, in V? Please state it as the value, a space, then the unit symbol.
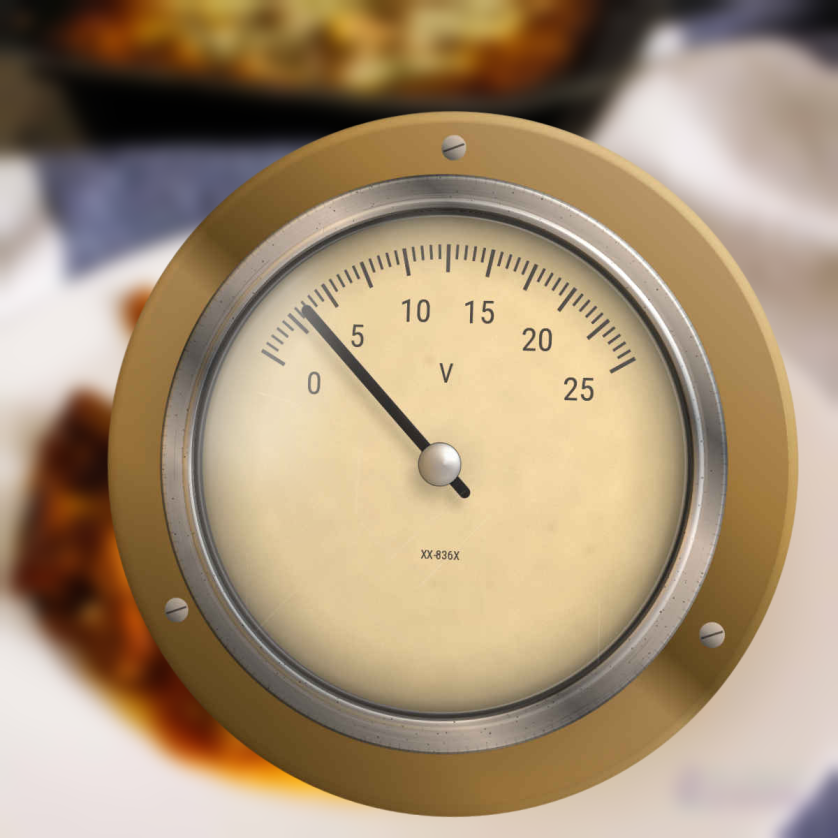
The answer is 3.5 V
